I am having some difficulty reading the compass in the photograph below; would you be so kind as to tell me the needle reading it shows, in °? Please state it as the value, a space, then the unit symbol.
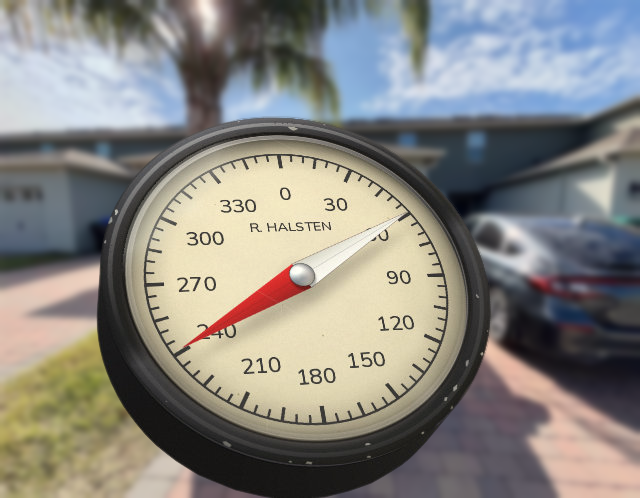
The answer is 240 °
